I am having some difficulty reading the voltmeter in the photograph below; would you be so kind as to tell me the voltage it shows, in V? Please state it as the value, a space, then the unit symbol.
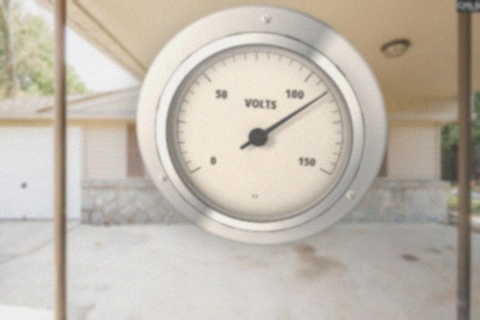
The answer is 110 V
